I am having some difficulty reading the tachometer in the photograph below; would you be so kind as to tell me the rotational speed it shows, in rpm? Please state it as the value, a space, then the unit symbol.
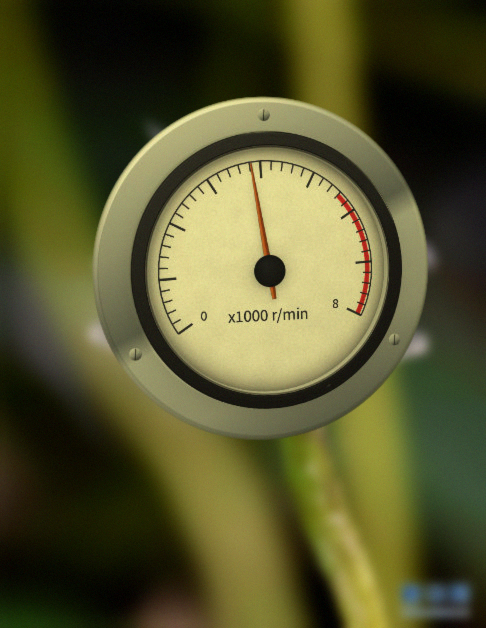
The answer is 3800 rpm
